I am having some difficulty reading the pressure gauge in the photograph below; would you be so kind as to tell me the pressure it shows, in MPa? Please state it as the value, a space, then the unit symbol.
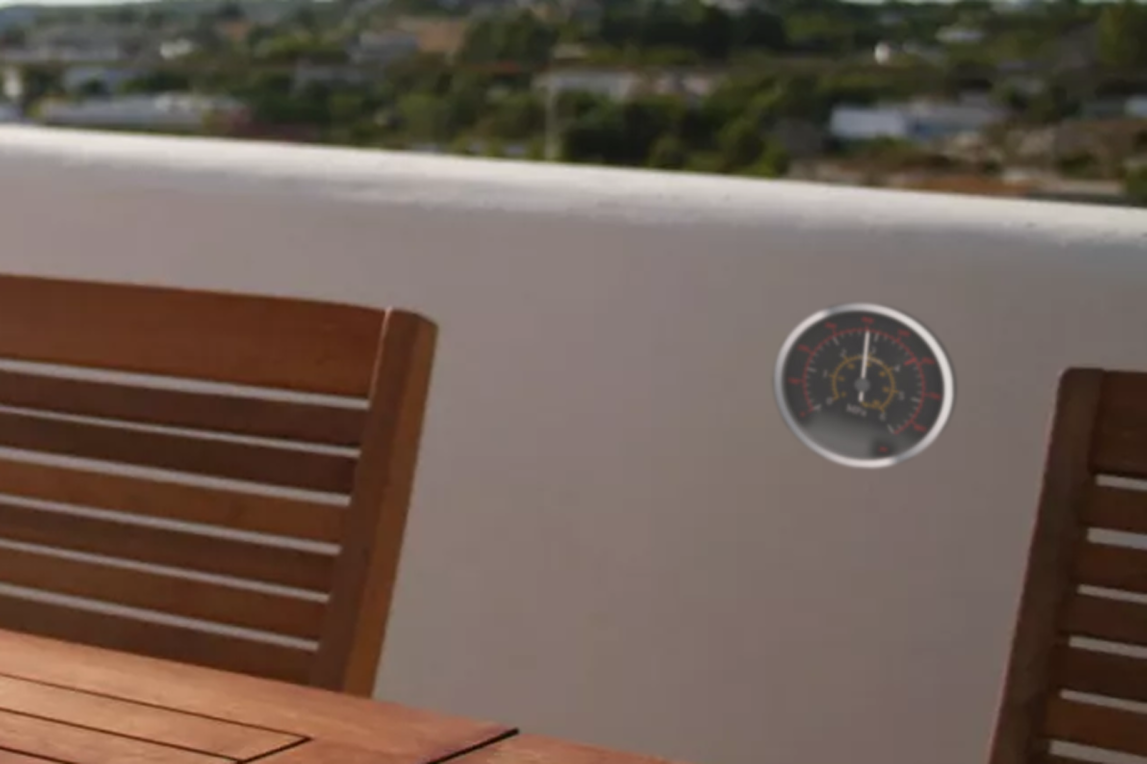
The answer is 2.8 MPa
